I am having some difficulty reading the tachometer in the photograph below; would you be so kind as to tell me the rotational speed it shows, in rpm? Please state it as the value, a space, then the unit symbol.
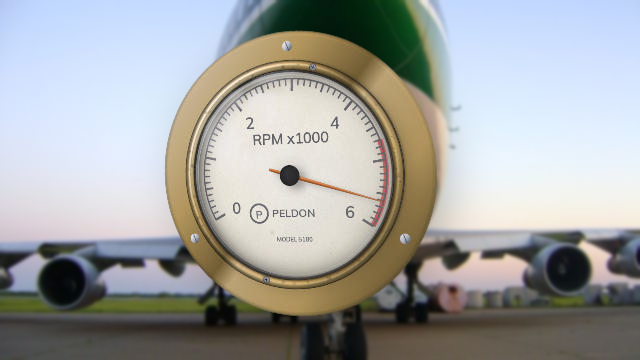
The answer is 5600 rpm
